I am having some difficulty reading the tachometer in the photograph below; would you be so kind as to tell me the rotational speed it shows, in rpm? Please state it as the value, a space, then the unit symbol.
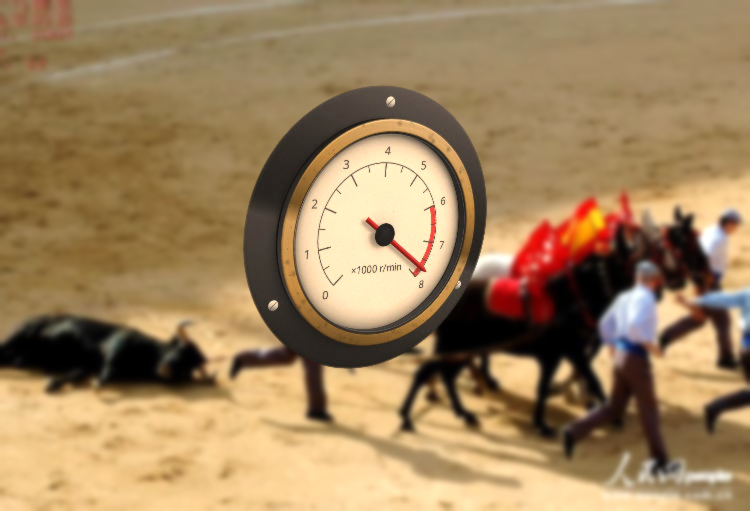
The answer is 7750 rpm
